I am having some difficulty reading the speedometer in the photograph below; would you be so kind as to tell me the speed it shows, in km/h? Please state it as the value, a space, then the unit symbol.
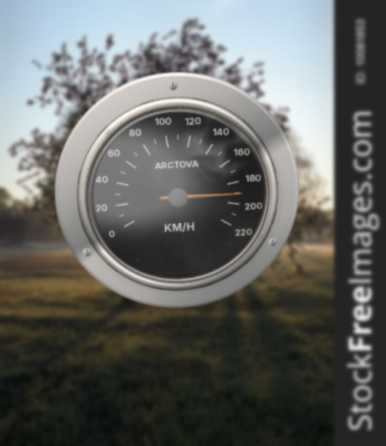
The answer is 190 km/h
